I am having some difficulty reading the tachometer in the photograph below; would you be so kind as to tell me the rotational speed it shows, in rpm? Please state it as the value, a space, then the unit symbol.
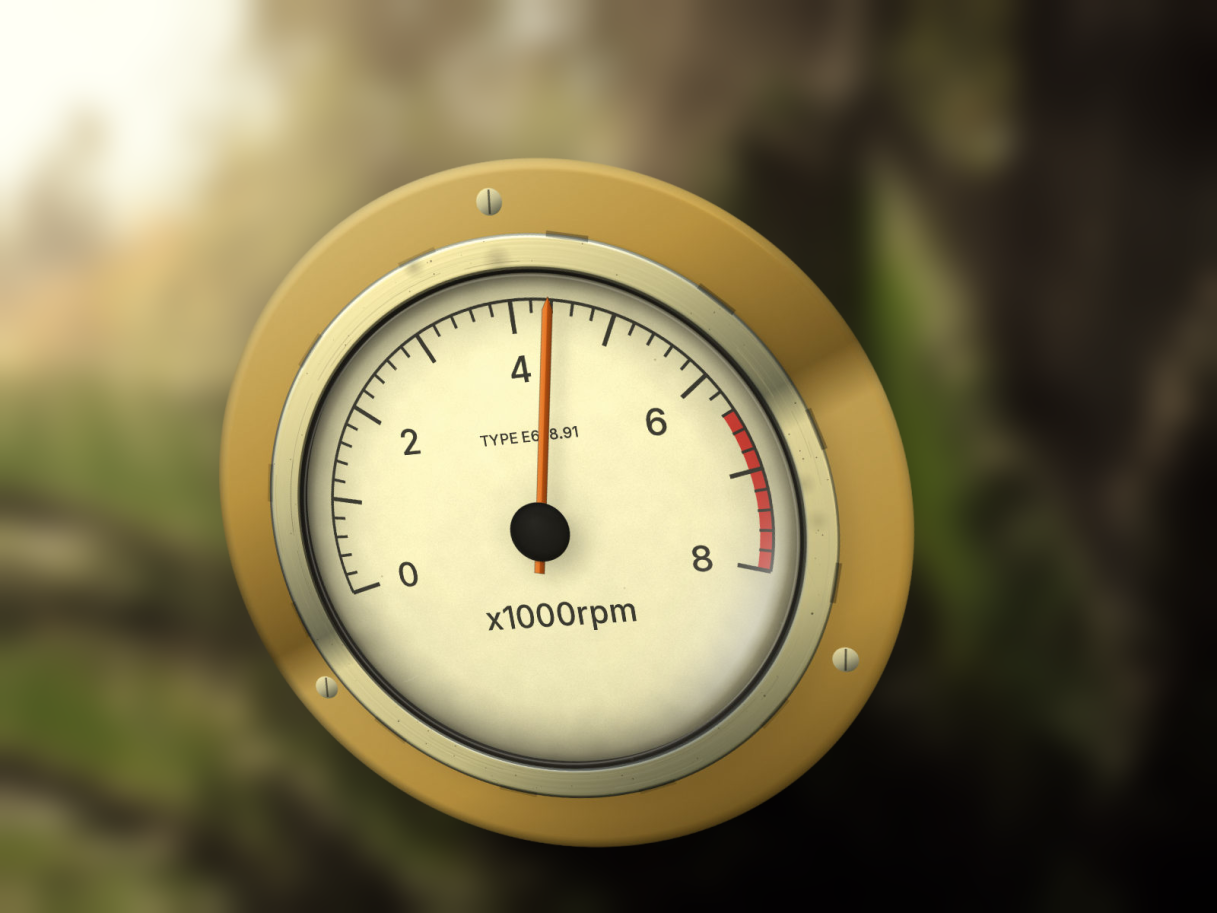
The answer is 4400 rpm
